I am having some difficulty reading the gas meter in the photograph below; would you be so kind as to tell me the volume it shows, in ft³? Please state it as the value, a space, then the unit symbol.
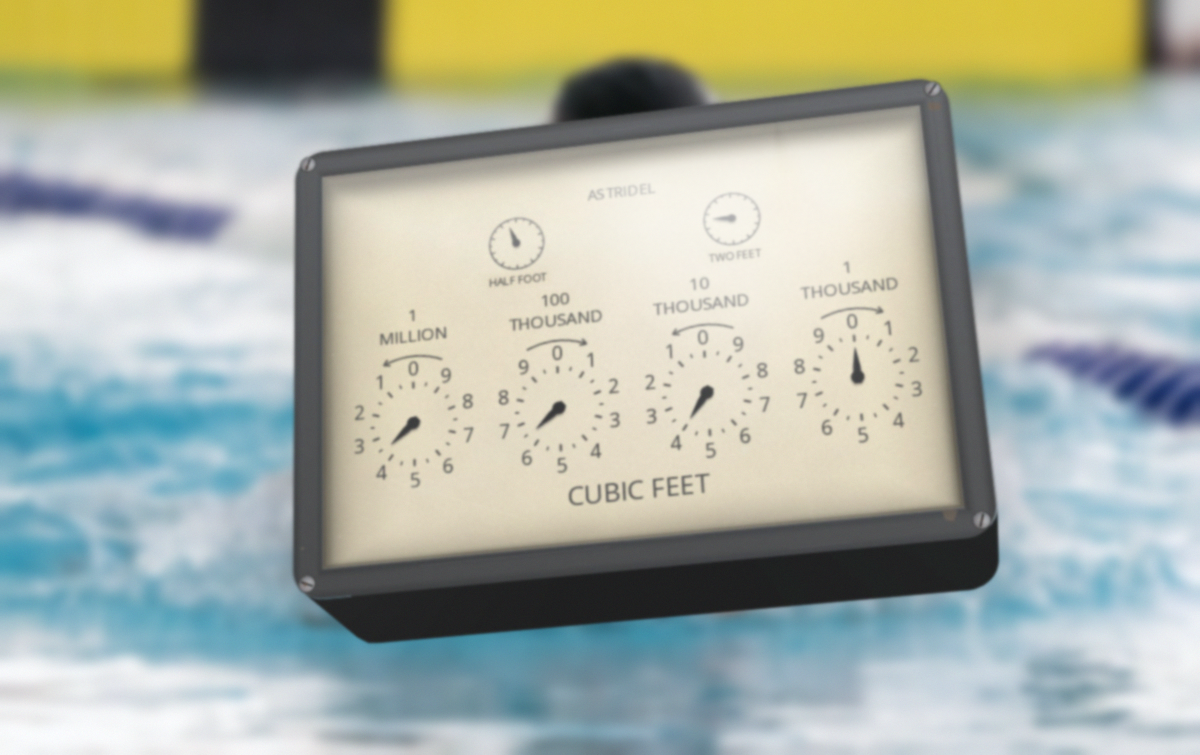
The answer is 364000 ft³
